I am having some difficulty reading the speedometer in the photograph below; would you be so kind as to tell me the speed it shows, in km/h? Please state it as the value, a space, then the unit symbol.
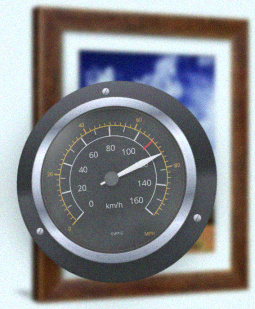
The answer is 120 km/h
